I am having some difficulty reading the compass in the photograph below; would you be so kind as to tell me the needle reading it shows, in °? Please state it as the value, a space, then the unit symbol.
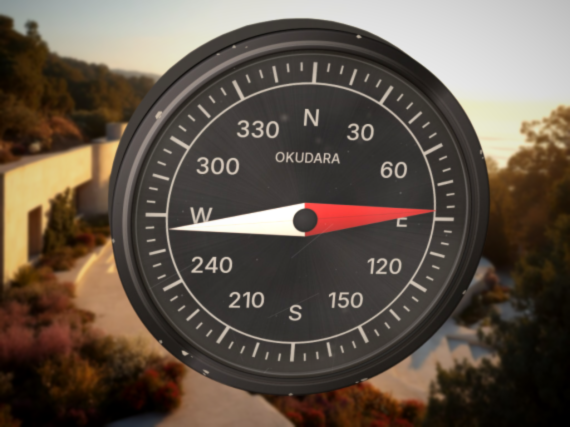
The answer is 85 °
